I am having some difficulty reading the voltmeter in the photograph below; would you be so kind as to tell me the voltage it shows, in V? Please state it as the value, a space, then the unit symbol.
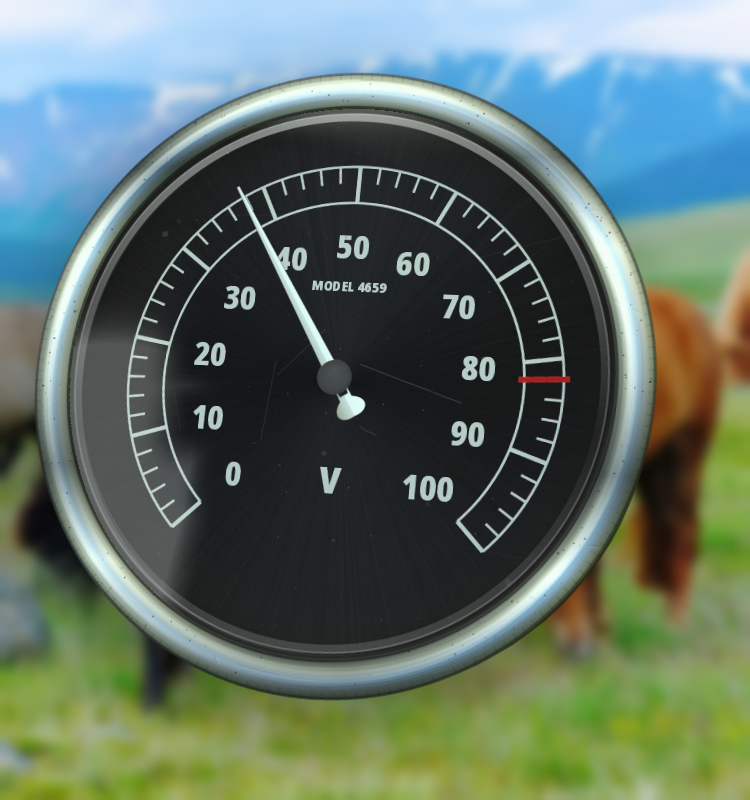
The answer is 38 V
